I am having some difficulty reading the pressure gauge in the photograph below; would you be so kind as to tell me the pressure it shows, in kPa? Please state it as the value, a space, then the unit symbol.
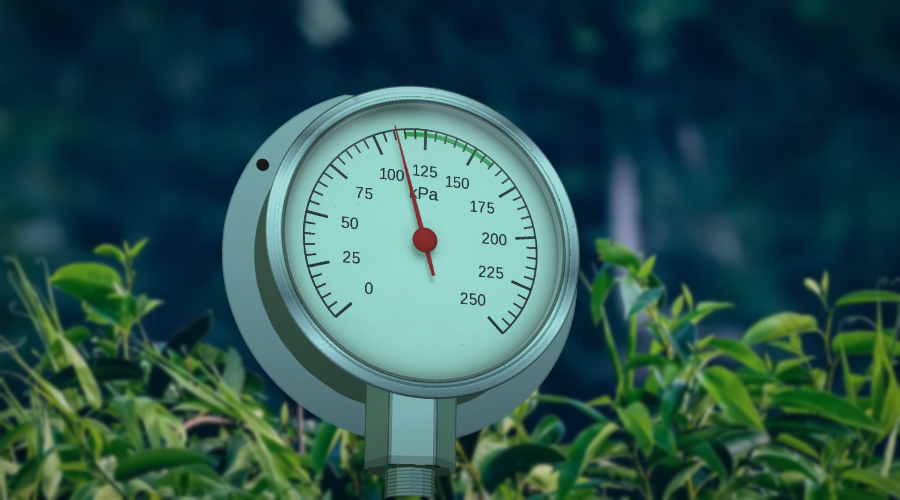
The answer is 110 kPa
